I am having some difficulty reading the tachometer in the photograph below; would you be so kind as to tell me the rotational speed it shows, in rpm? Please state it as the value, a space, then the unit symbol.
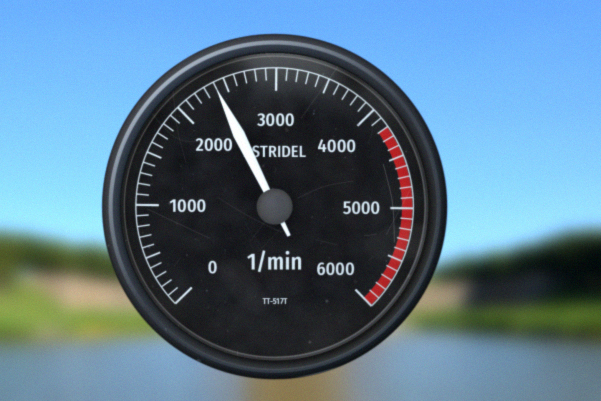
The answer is 2400 rpm
